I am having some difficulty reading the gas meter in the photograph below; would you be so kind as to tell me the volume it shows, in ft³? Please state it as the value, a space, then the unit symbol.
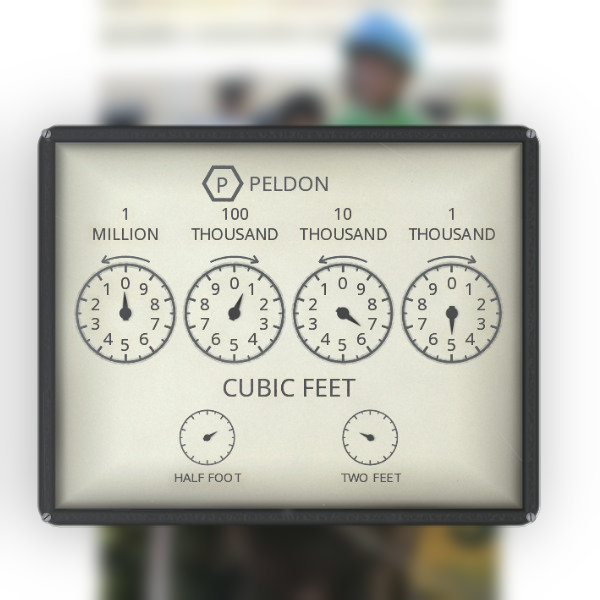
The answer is 6500 ft³
